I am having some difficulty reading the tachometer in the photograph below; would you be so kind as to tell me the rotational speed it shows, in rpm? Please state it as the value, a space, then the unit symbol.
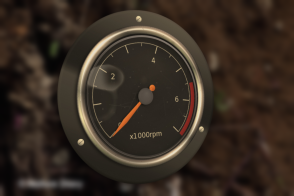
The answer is 0 rpm
